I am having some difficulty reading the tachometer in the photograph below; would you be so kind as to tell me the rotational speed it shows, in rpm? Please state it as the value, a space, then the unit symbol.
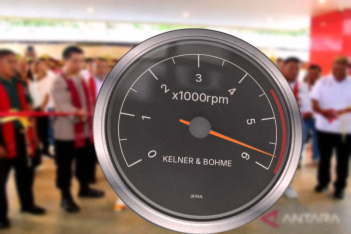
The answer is 5750 rpm
